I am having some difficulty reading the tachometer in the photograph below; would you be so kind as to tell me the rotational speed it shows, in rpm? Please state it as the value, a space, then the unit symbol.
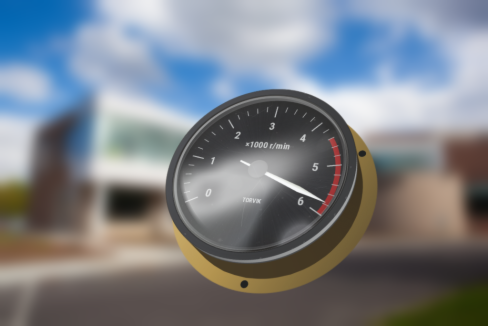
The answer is 5800 rpm
